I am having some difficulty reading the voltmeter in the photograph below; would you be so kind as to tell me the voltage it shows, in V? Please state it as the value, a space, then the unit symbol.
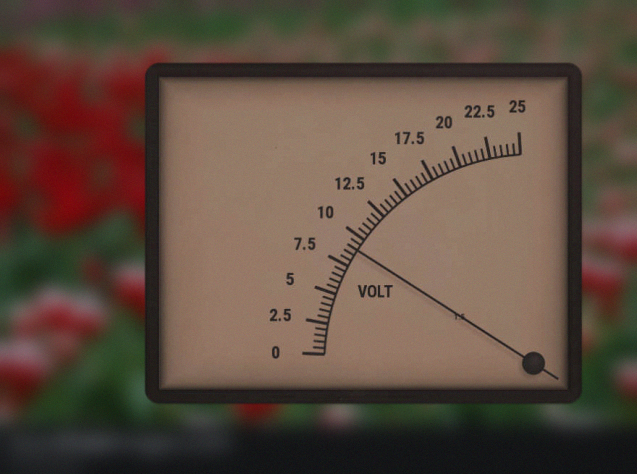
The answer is 9 V
